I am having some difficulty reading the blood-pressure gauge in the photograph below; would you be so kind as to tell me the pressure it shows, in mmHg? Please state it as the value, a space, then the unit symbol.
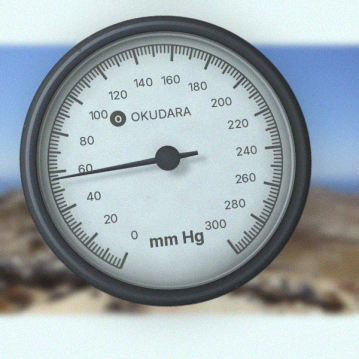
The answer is 56 mmHg
